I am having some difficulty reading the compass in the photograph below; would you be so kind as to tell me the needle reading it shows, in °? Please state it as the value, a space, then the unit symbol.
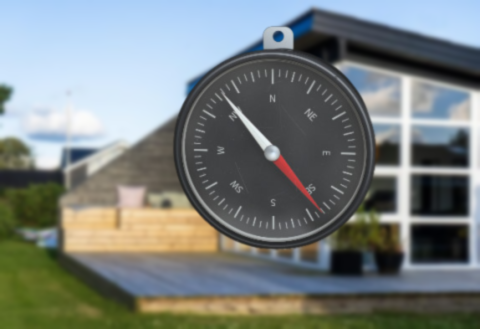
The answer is 140 °
